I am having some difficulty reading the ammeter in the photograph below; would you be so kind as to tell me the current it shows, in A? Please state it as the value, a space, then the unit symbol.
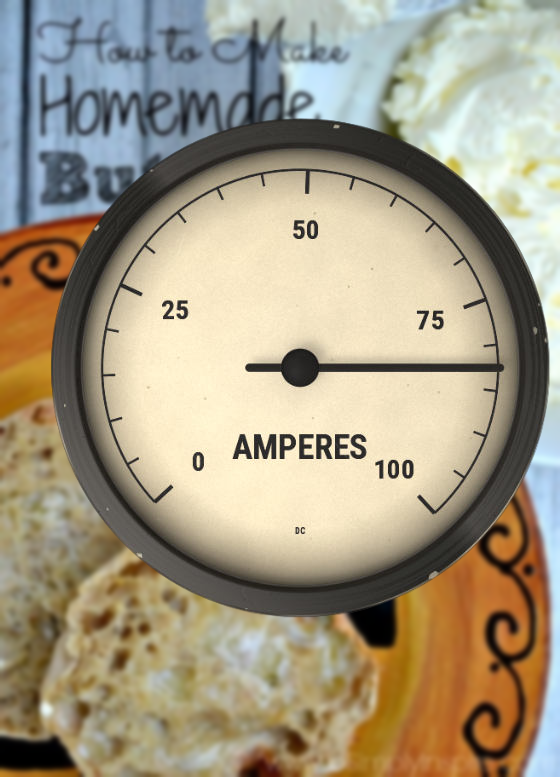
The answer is 82.5 A
